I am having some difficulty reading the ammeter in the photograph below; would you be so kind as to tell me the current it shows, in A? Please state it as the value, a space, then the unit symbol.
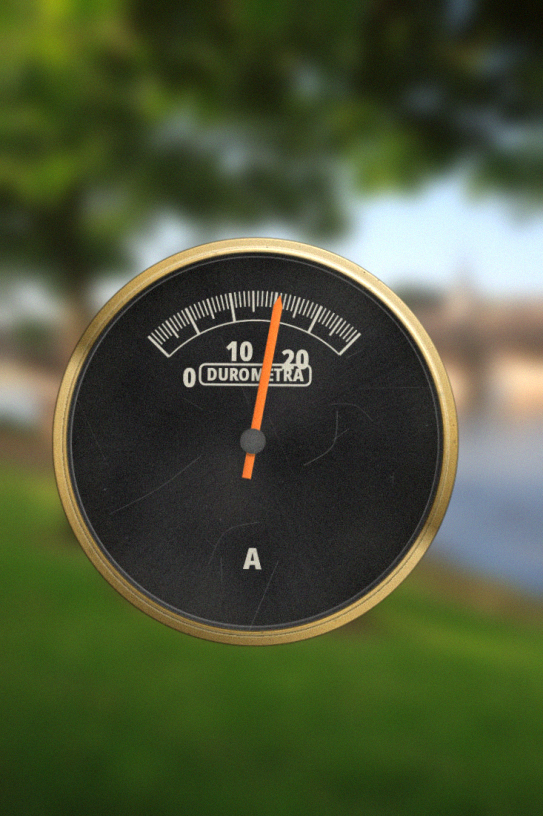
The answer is 15.5 A
